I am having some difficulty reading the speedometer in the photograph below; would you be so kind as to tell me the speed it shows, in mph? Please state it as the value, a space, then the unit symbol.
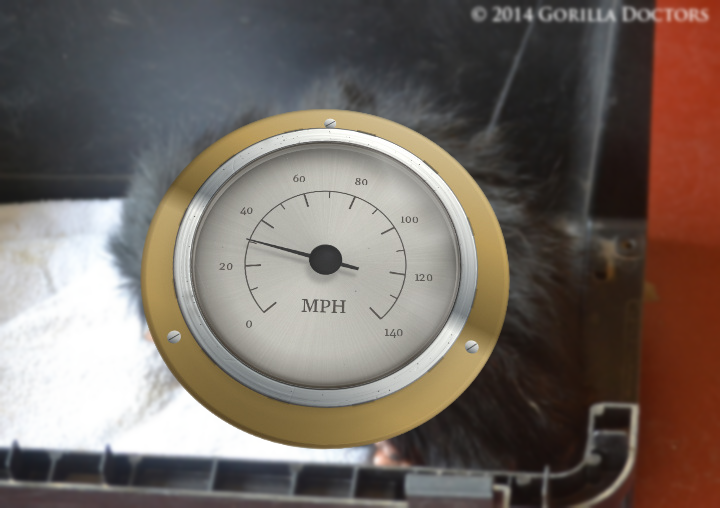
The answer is 30 mph
